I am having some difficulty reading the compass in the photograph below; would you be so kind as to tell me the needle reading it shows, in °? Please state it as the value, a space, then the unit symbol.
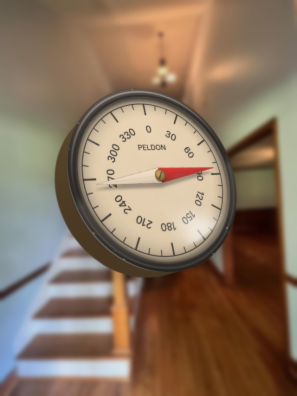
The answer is 85 °
